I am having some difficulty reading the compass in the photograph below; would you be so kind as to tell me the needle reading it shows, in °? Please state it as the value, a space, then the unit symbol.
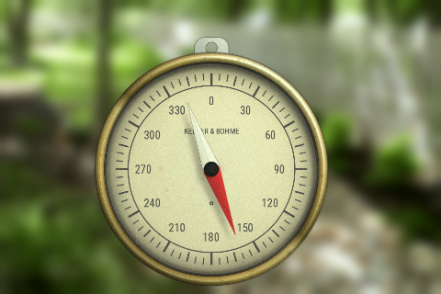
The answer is 160 °
